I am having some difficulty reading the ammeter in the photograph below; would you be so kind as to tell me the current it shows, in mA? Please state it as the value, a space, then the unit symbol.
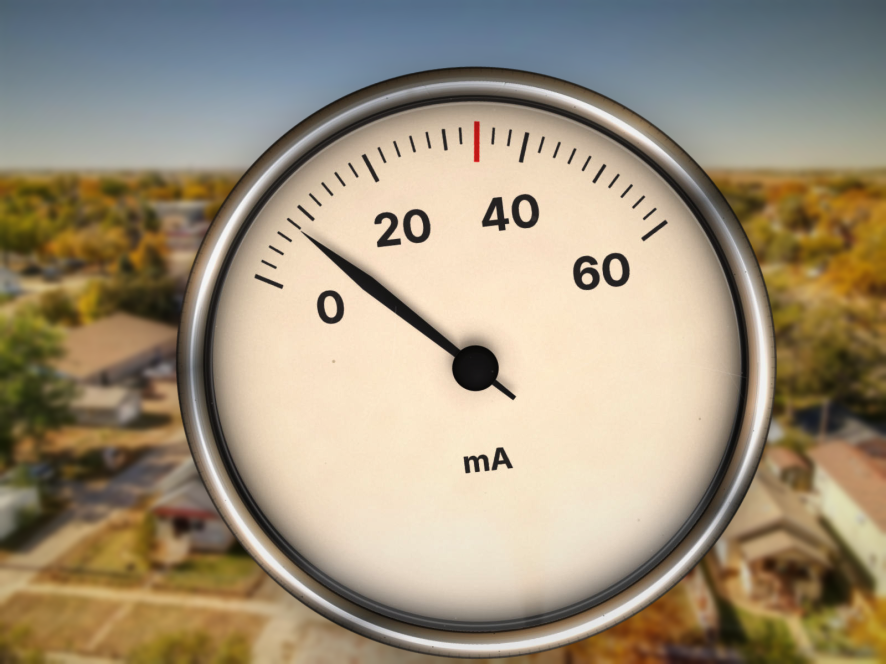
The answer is 8 mA
